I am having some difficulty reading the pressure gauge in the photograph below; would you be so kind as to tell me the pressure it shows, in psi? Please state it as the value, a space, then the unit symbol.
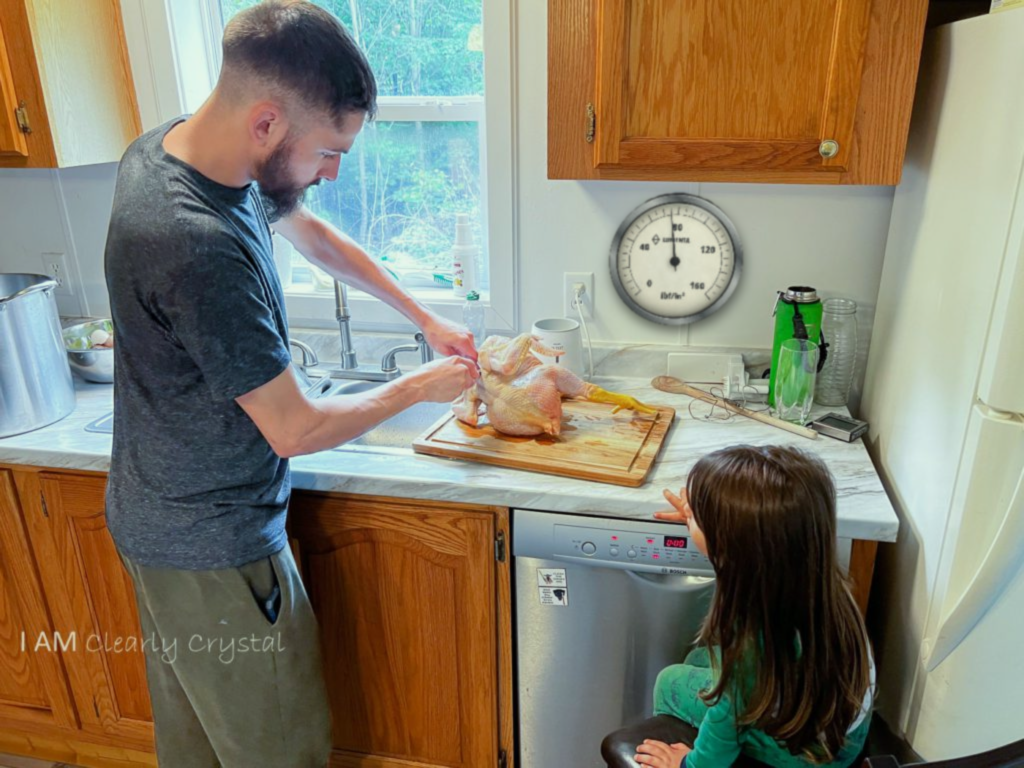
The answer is 75 psi
